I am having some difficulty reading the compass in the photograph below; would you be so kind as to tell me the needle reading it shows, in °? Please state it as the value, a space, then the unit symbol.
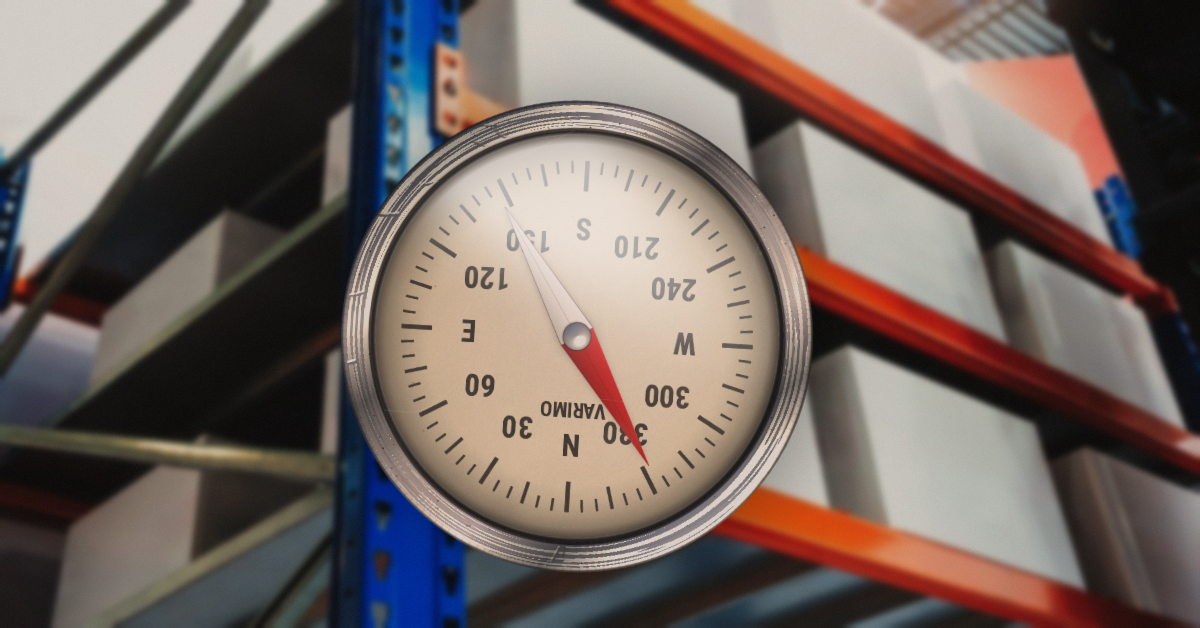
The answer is 327.5 °
